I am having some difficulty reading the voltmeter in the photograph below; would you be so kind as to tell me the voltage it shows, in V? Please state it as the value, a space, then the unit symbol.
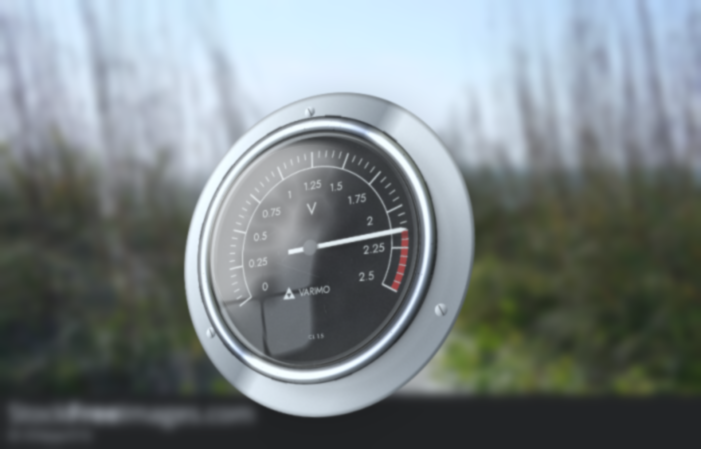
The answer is 2.15 V
